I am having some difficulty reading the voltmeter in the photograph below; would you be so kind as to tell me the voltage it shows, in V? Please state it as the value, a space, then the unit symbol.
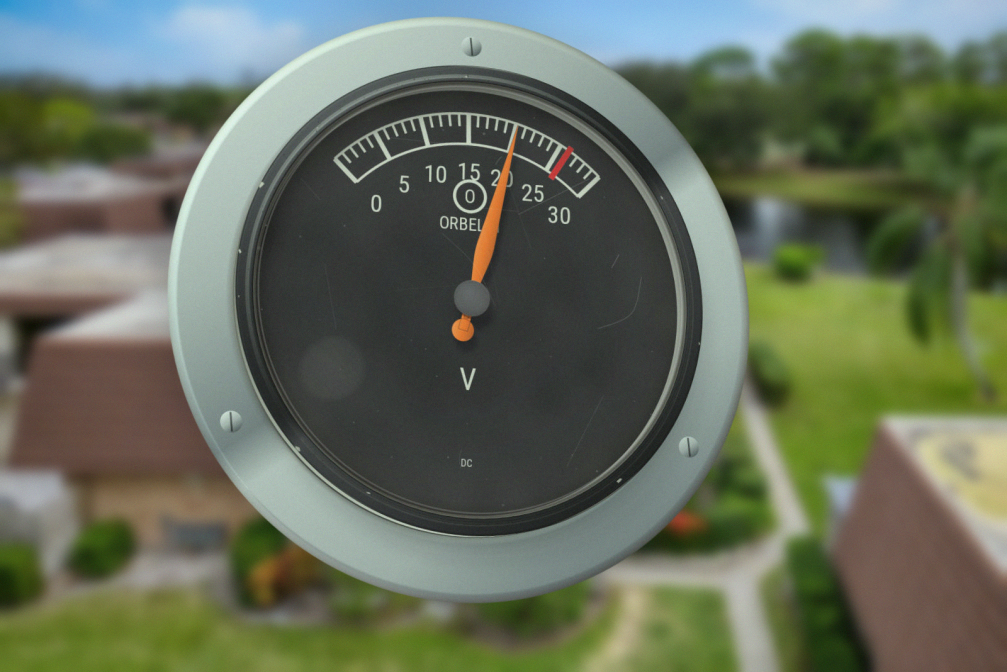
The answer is 20 V
